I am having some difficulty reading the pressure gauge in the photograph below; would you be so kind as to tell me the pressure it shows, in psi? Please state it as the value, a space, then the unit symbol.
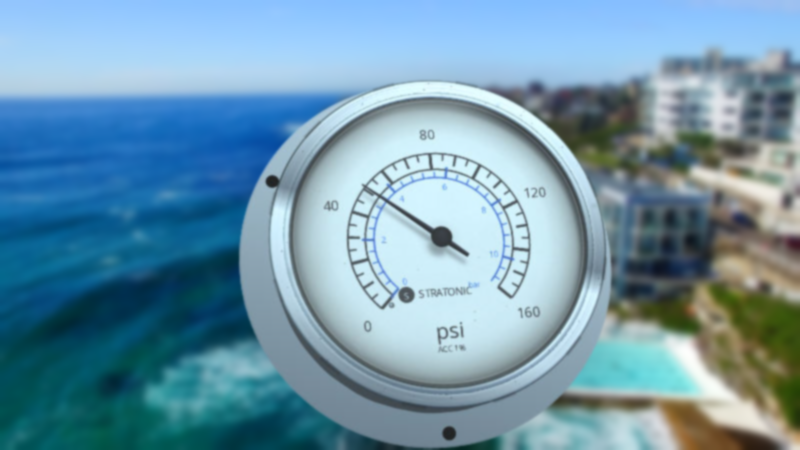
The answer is 50 psi
